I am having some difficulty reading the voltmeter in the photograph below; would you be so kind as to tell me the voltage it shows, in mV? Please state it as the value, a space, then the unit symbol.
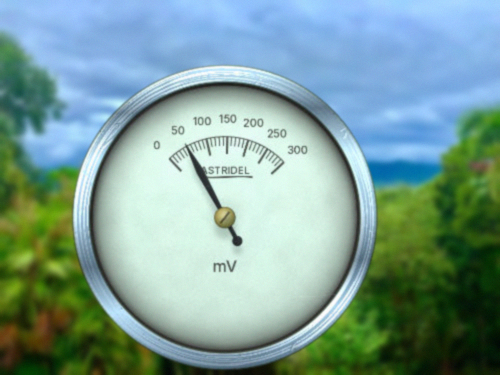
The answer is 50 mV
